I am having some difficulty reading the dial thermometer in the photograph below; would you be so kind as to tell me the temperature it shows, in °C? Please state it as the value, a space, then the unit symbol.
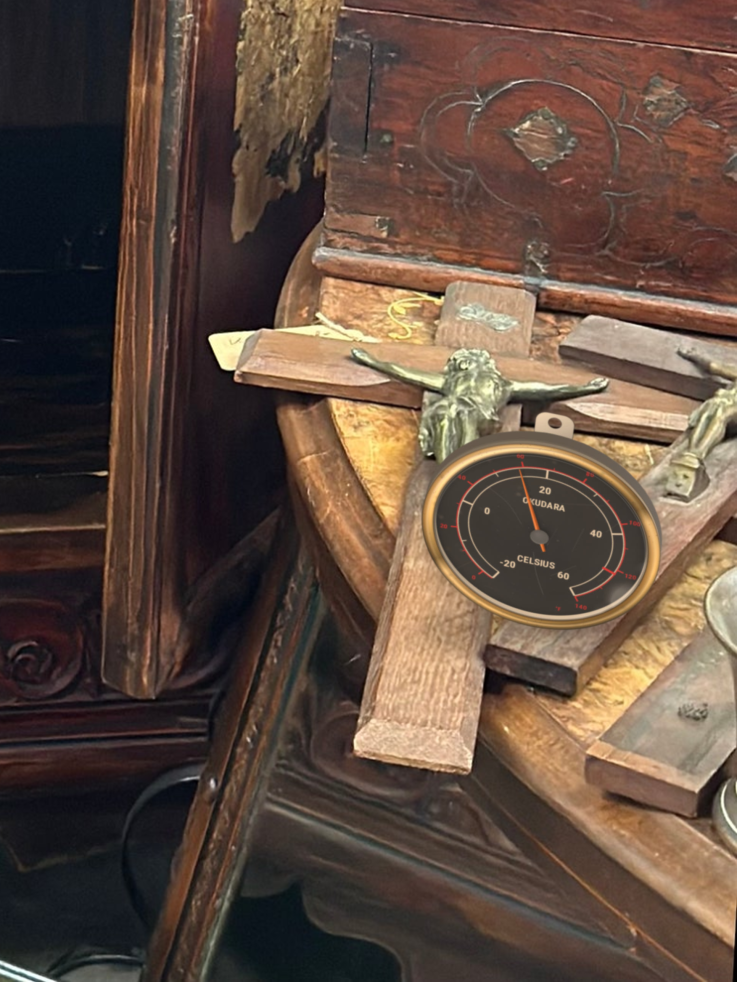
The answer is 15 °C
